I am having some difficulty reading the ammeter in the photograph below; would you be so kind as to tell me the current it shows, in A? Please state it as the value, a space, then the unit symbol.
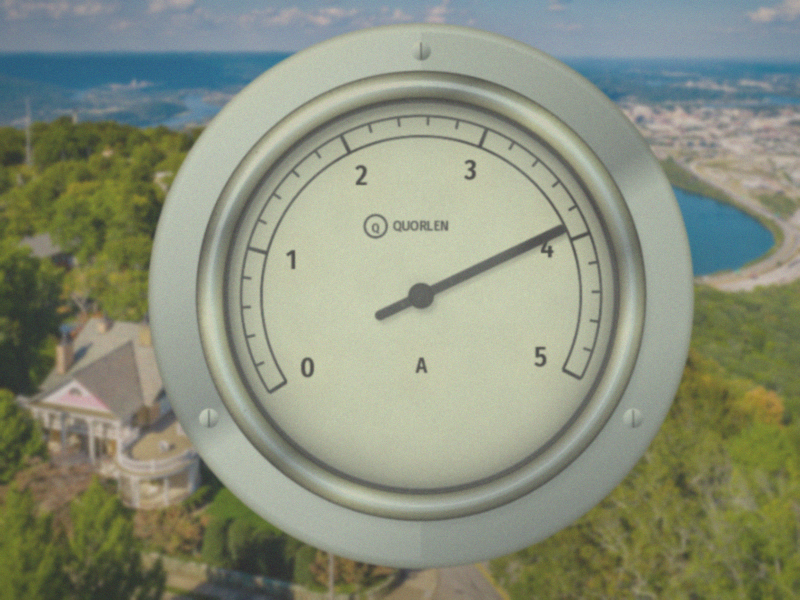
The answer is 3.9 A
